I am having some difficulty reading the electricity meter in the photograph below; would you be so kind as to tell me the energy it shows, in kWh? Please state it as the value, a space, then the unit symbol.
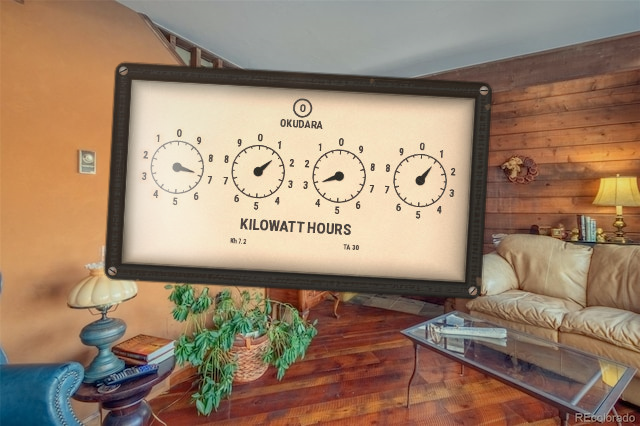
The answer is 7131 kWh
